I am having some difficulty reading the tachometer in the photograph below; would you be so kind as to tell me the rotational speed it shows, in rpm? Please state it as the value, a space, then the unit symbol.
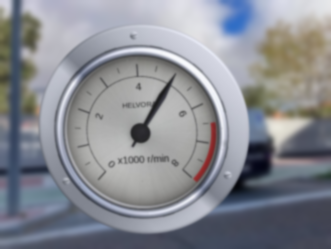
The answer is 5000 rpm
